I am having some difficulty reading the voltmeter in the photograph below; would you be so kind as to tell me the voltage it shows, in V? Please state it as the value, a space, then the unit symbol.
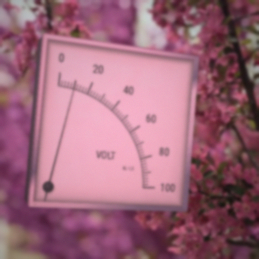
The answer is 10 V
